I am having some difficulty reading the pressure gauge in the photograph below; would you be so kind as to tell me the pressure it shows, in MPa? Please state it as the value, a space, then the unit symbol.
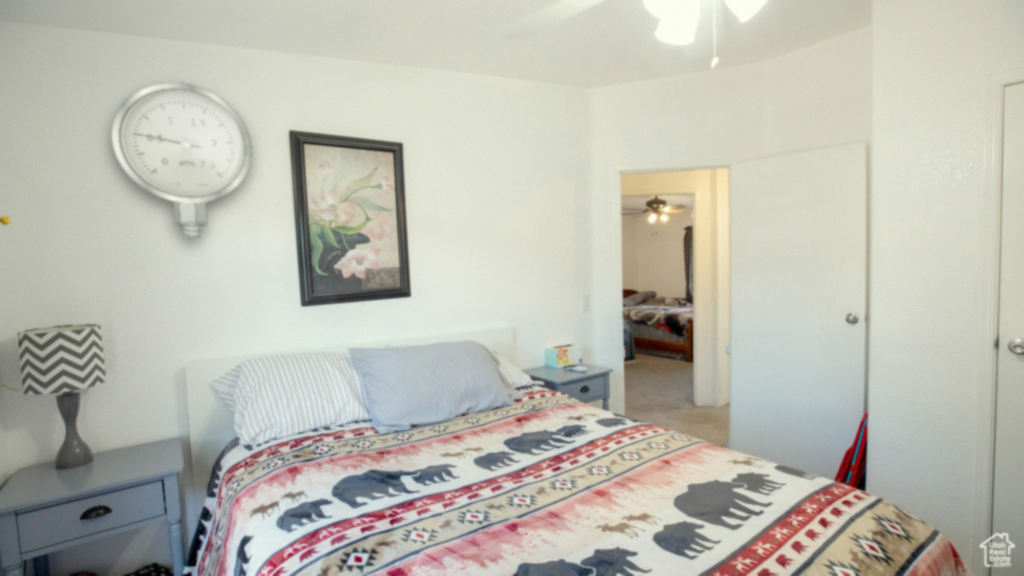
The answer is 0.5 MPa
